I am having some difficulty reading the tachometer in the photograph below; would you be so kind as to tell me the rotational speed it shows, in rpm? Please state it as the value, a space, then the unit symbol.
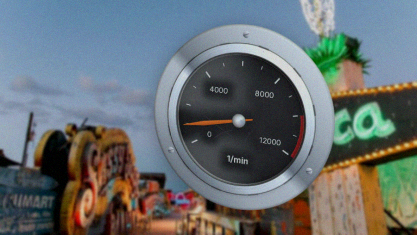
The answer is 1000 rpm
